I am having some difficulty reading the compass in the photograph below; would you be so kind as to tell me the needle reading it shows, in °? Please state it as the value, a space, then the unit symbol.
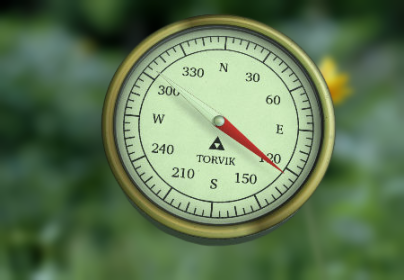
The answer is 125 °
